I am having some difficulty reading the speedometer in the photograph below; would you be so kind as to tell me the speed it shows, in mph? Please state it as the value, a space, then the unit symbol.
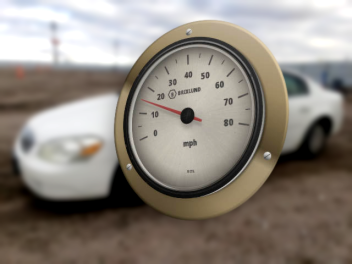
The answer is 15 mph
